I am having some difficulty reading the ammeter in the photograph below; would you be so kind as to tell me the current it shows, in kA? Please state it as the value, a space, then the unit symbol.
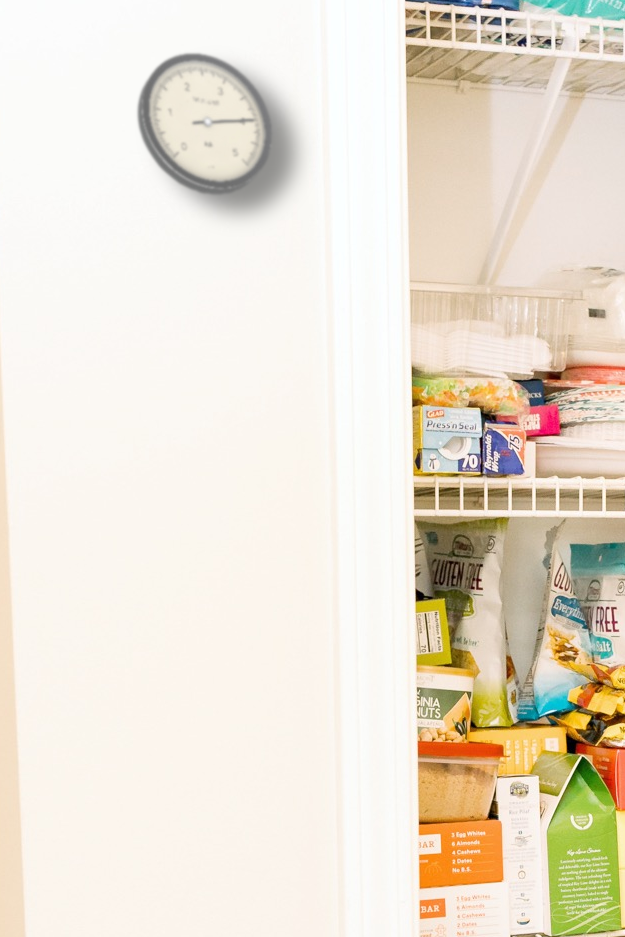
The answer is 4 kA
